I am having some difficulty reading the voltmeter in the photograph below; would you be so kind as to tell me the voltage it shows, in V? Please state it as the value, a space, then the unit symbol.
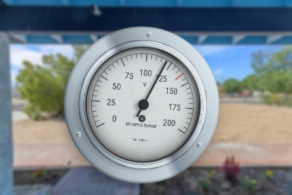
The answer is 120 V
